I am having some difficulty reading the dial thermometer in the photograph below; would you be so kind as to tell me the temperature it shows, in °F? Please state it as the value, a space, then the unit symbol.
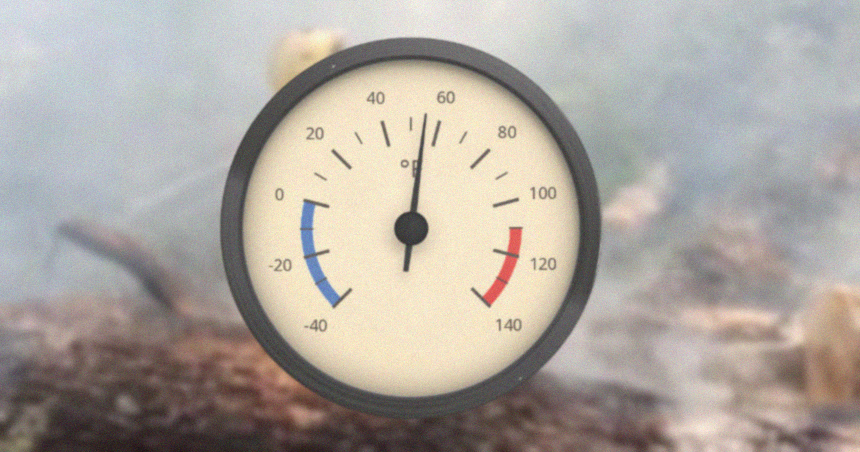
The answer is 55 °F
